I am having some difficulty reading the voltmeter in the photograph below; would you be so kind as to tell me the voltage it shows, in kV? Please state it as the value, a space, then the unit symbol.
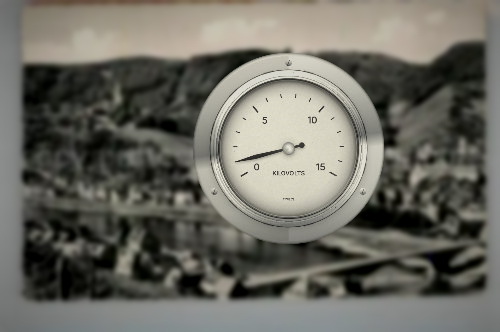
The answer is 1 kV
